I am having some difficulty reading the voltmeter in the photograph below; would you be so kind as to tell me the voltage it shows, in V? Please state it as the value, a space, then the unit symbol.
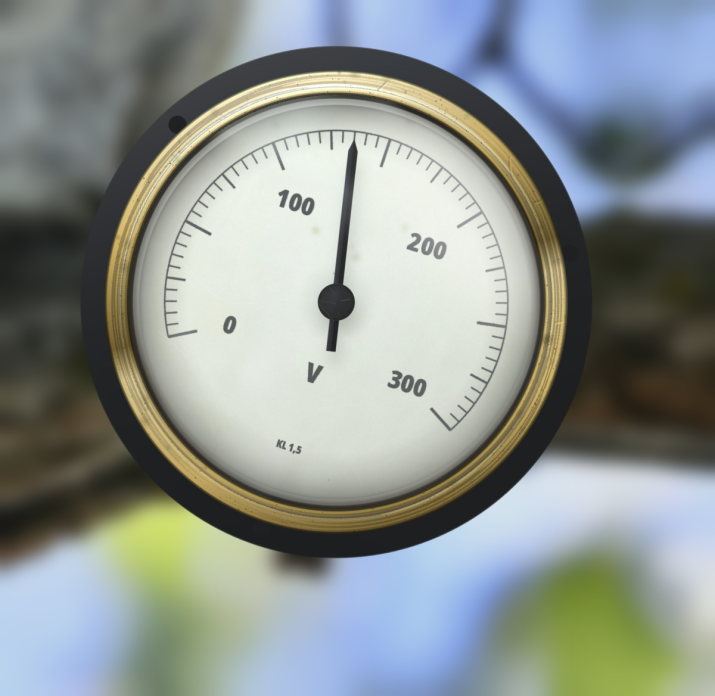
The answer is 135 V
